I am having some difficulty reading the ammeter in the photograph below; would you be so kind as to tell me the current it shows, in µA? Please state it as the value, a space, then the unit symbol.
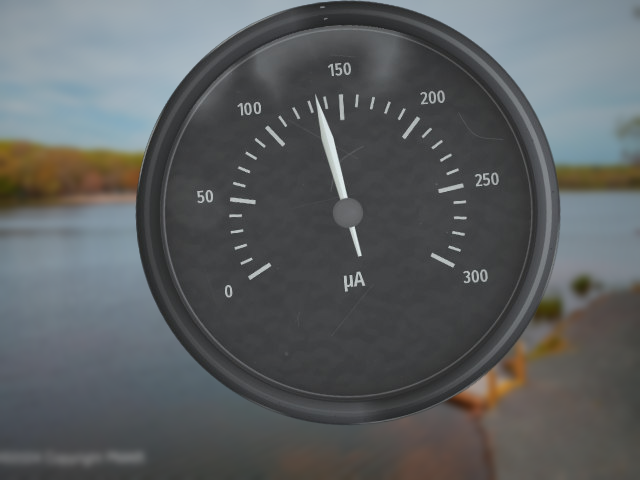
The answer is 135 µA
